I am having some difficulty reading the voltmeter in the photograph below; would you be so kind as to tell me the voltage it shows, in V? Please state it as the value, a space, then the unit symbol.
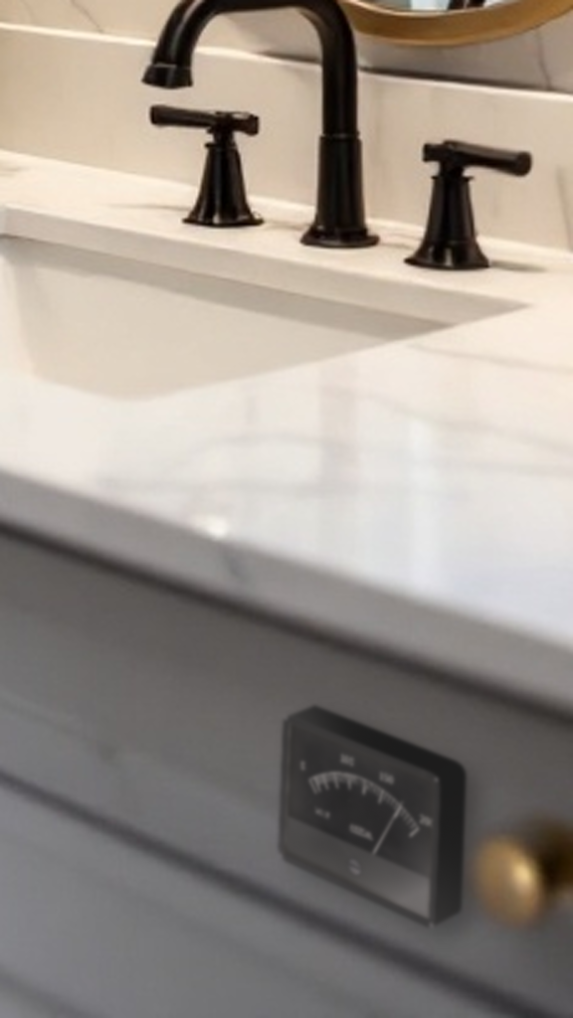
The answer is 175 V
